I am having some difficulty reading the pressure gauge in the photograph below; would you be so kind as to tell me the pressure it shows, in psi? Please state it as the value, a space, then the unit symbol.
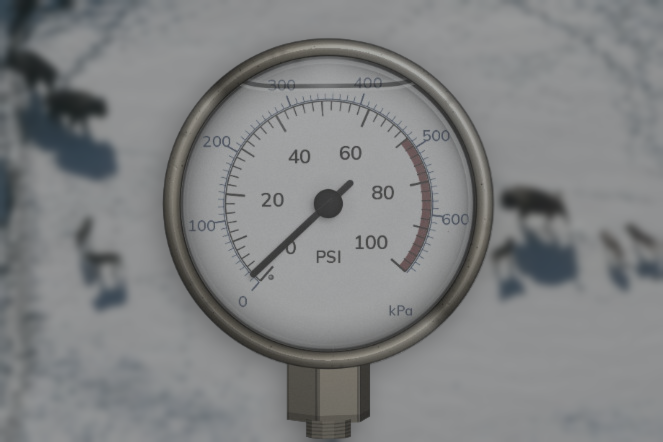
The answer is 2 psi
